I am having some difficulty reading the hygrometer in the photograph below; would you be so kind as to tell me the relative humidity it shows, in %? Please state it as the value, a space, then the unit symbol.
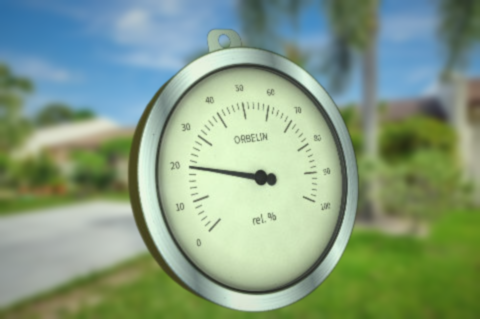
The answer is 20 %
